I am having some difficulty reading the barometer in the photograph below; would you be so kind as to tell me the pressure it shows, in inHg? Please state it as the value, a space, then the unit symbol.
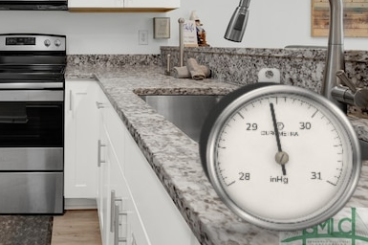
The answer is 29.4 inHg
